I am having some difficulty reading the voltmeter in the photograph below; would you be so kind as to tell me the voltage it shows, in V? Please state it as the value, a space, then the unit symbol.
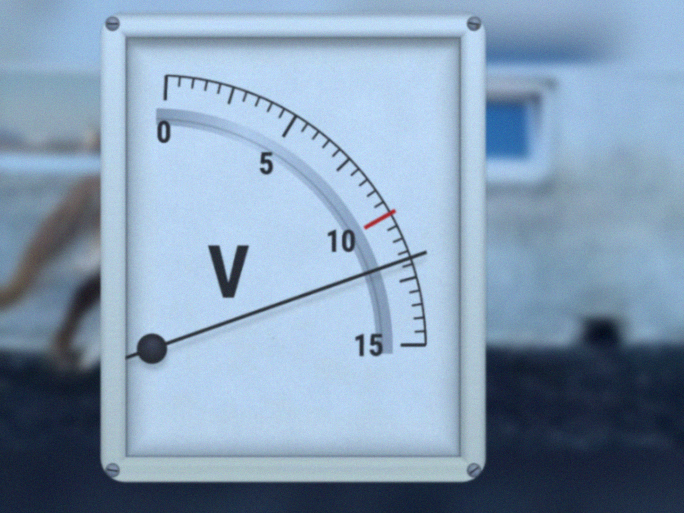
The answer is 11.75 V
